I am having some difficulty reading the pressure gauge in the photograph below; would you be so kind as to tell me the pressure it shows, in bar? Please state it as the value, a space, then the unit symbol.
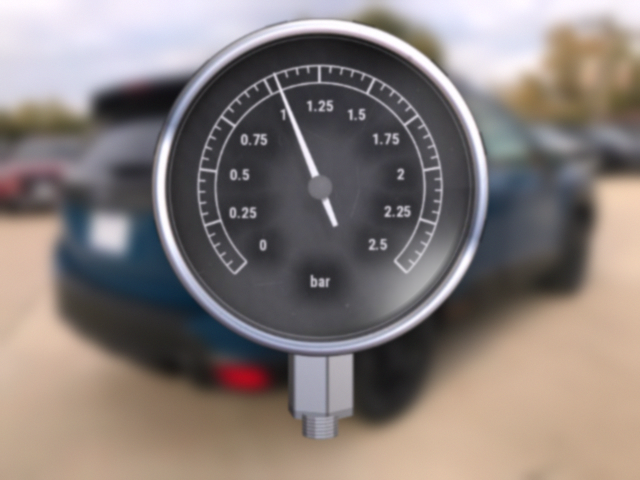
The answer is 1.05 bar
